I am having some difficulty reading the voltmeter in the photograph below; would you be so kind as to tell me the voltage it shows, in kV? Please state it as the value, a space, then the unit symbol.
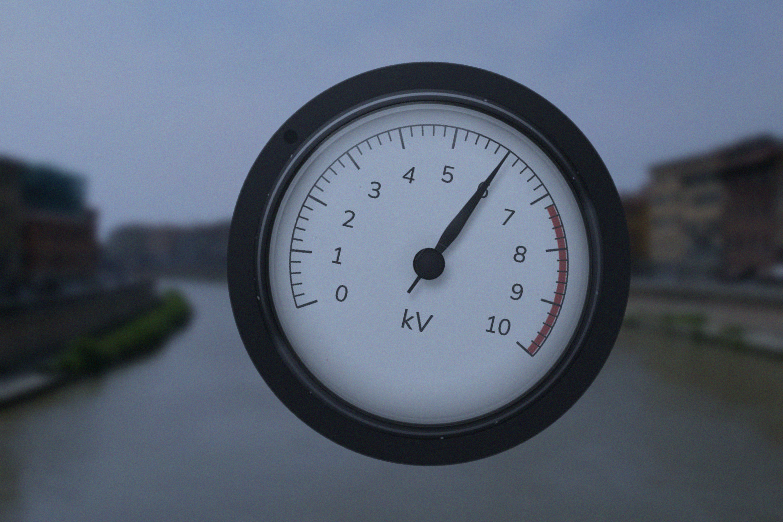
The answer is 6 kV
